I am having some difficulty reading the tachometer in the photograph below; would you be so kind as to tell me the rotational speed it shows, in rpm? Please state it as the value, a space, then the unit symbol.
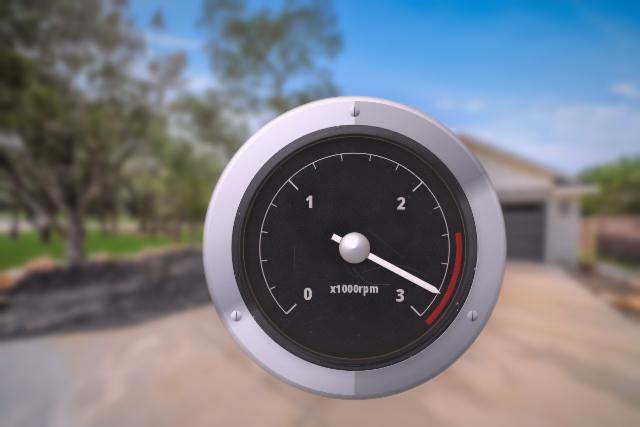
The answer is 2800 rpm
